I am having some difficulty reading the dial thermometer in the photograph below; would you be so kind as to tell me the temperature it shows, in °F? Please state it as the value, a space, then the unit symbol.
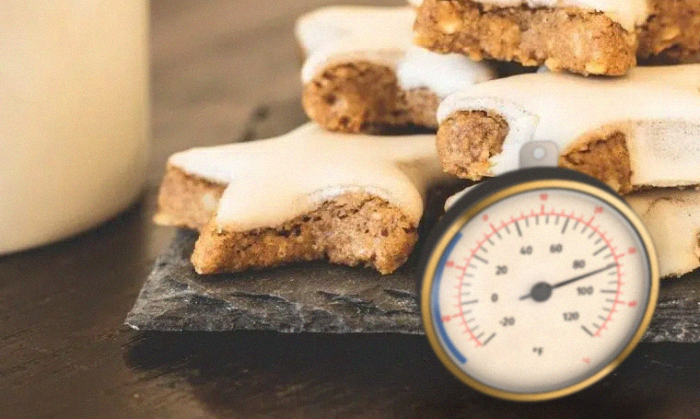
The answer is 88 °F
